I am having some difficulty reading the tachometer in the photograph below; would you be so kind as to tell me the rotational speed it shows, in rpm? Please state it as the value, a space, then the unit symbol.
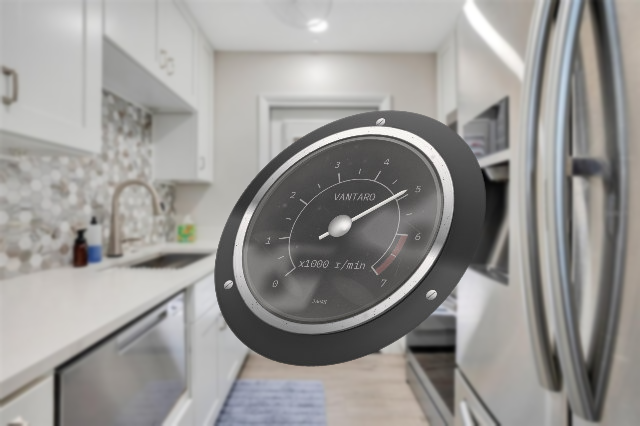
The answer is 5000 rpm
